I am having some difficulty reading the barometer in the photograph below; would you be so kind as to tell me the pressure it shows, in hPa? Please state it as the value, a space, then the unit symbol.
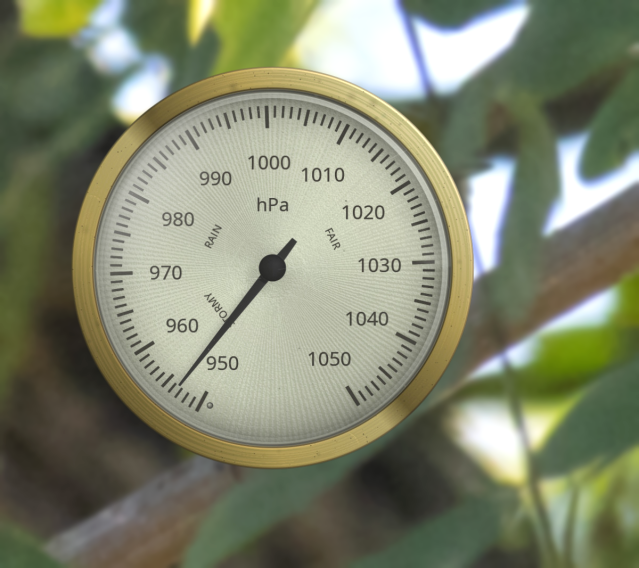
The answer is 953.5 hPa
